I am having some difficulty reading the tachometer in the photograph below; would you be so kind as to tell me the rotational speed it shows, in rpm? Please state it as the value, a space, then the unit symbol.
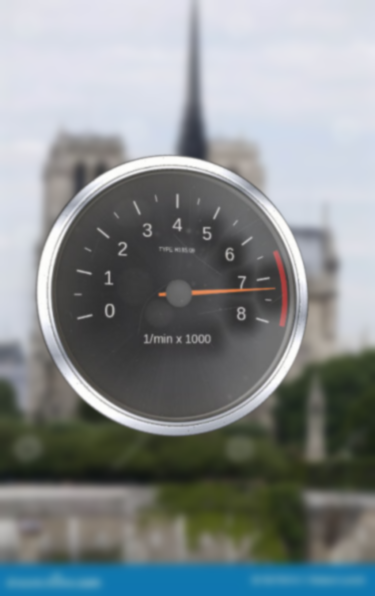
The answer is 7250 rpm
